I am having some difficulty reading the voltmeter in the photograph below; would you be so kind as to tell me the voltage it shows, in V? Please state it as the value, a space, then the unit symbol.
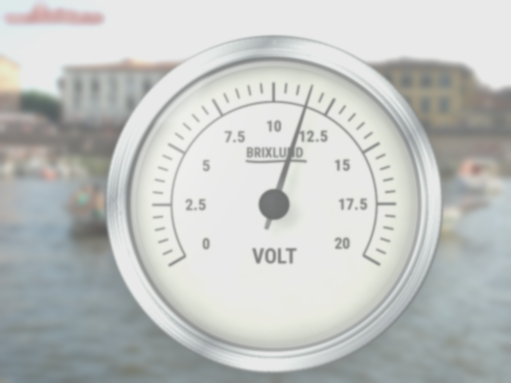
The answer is 11.5 V
